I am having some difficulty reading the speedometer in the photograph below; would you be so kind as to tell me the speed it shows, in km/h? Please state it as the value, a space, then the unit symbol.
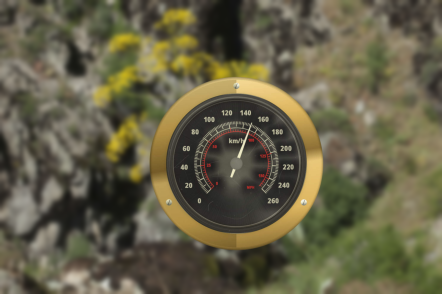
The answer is 150 km/h
